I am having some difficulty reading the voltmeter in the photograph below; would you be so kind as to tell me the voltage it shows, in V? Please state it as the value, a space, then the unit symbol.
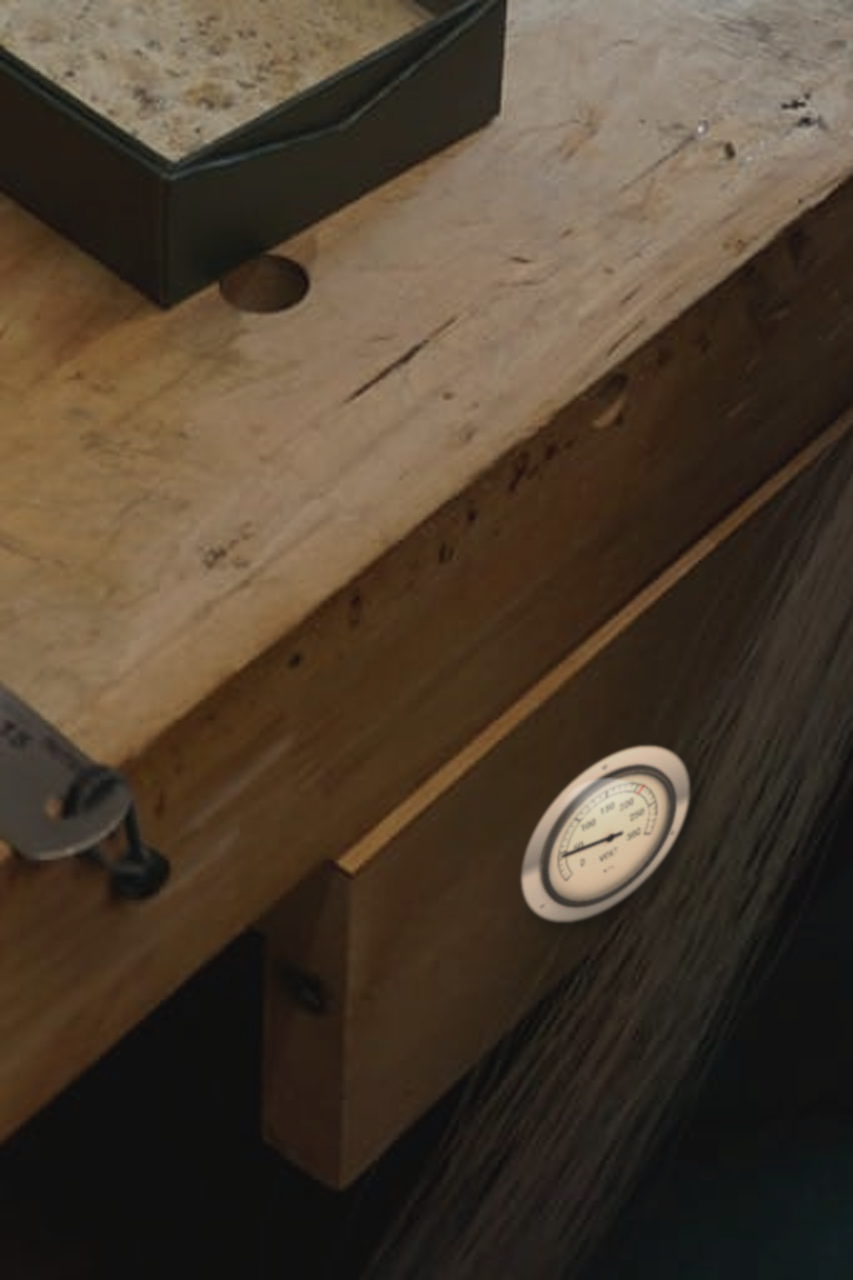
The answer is 50 V
